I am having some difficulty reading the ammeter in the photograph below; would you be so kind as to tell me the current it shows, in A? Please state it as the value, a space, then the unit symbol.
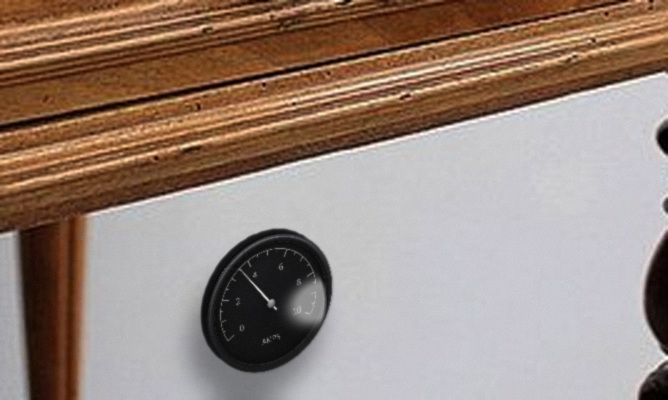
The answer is 3.5 A
